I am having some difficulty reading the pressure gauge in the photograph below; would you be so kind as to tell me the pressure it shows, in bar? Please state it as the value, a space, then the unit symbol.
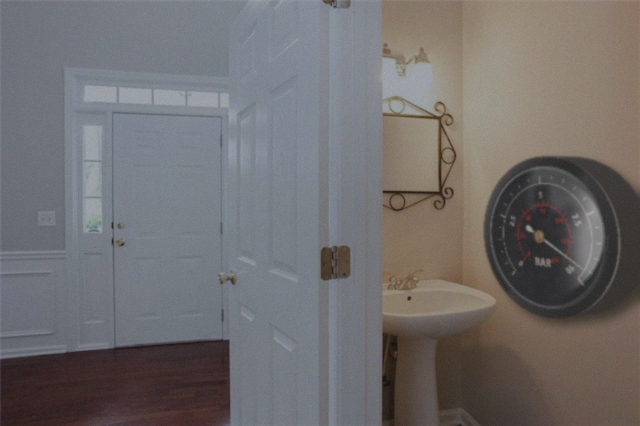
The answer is 9.5 bar
